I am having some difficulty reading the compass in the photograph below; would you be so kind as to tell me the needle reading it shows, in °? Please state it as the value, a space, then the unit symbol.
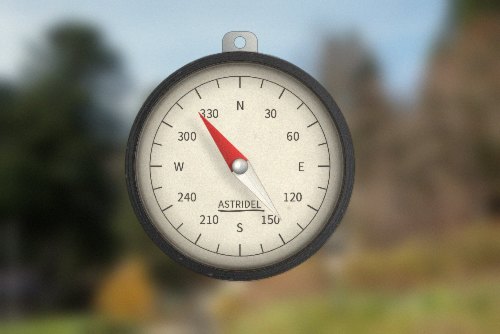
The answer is 322.5 °
